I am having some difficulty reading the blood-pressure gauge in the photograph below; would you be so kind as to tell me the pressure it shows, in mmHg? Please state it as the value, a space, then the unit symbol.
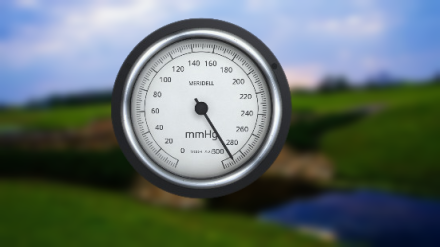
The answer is 290 mmHg
